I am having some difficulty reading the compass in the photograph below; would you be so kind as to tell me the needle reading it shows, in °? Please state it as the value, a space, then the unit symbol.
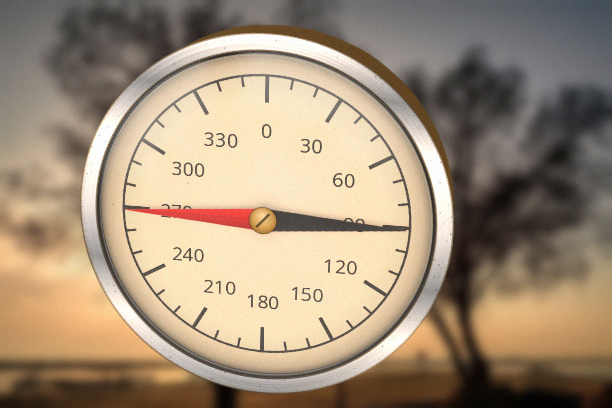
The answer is 270 °
